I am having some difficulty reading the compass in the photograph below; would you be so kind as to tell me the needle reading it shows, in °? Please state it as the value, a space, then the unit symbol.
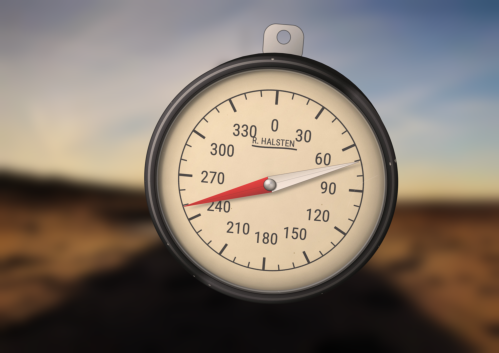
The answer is 250 °
